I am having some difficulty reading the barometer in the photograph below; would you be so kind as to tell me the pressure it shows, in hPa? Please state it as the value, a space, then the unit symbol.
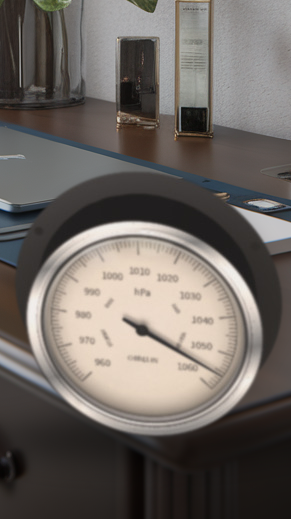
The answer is 1055 hPa
